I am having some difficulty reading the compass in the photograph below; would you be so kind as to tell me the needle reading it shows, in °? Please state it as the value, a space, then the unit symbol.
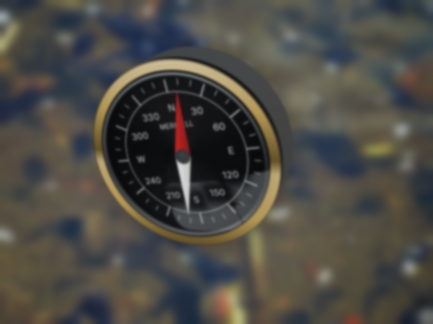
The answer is 10 °
